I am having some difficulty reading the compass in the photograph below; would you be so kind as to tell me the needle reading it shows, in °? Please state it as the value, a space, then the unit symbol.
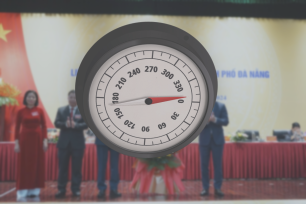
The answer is 350 °
